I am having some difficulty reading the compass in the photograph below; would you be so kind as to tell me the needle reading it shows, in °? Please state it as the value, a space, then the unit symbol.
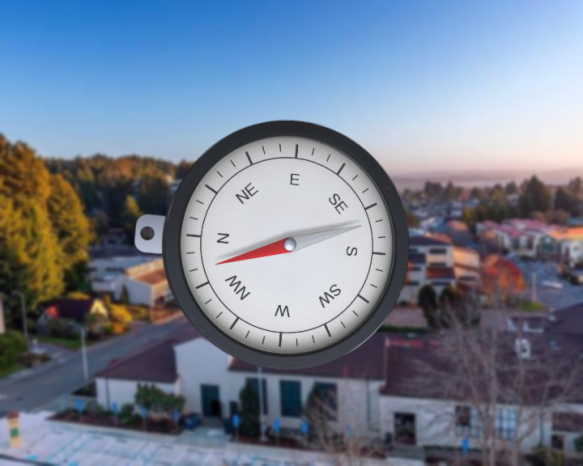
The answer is 340 °
